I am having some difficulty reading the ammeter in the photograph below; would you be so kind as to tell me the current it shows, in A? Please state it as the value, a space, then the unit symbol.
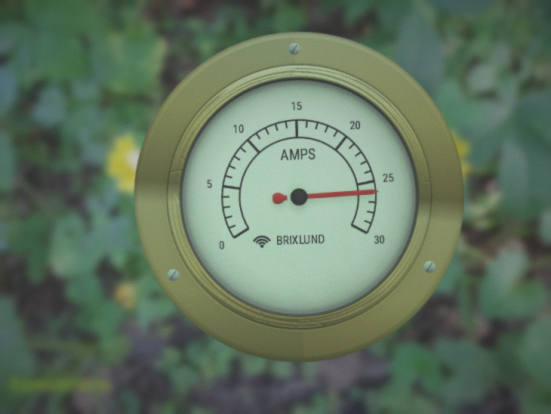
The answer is 26 A
